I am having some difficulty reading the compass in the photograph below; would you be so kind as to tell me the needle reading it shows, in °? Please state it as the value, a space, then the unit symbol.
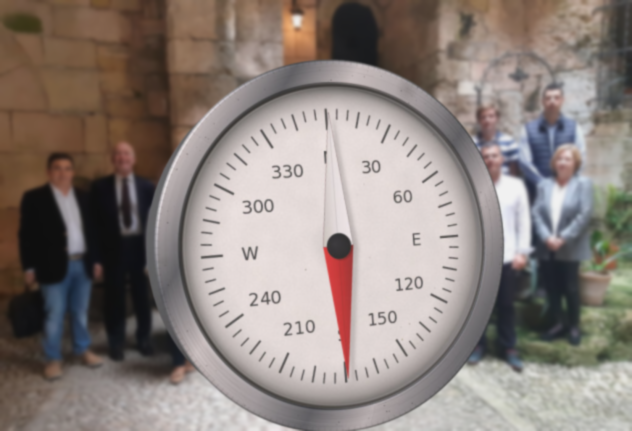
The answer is 180 °
